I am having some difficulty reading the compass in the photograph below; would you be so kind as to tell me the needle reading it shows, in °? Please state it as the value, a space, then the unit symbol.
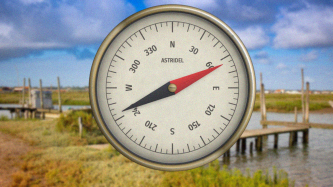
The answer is 65 °
